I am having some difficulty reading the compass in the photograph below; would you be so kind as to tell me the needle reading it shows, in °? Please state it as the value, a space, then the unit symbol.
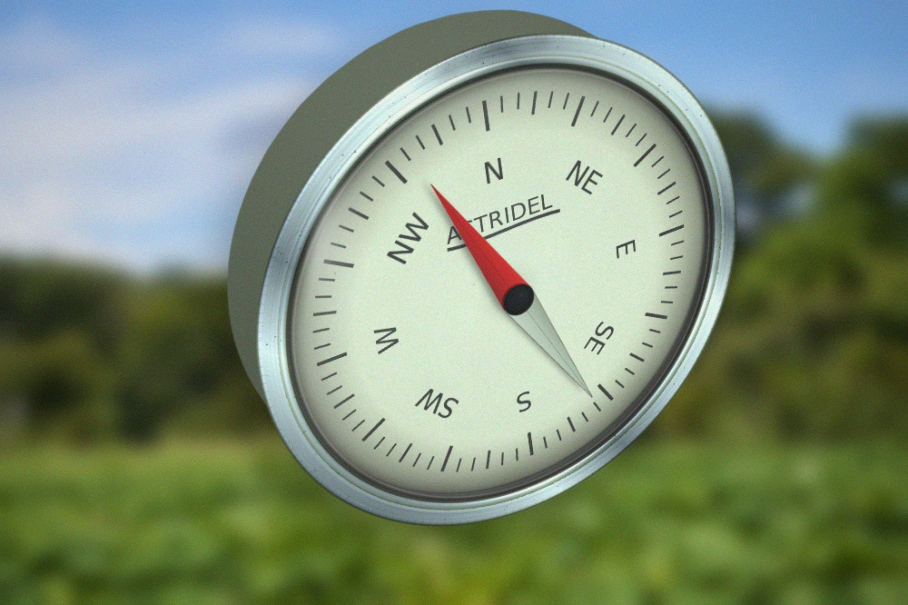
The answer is 335 °
